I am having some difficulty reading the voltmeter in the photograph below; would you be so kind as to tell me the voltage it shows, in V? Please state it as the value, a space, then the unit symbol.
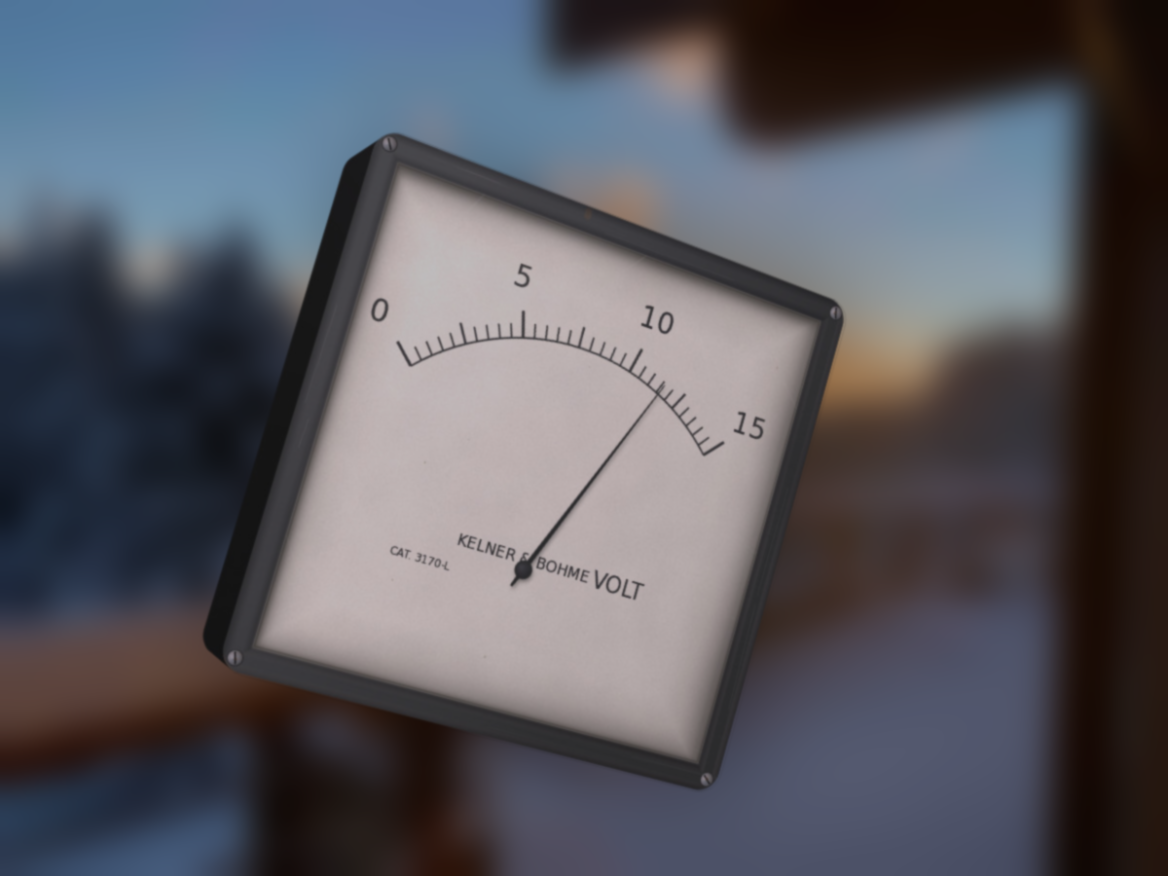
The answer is 11.5 V
